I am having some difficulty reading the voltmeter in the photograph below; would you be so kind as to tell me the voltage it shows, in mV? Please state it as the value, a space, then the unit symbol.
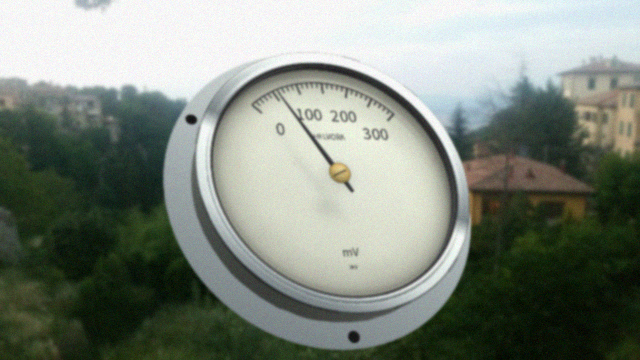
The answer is 50 mV
